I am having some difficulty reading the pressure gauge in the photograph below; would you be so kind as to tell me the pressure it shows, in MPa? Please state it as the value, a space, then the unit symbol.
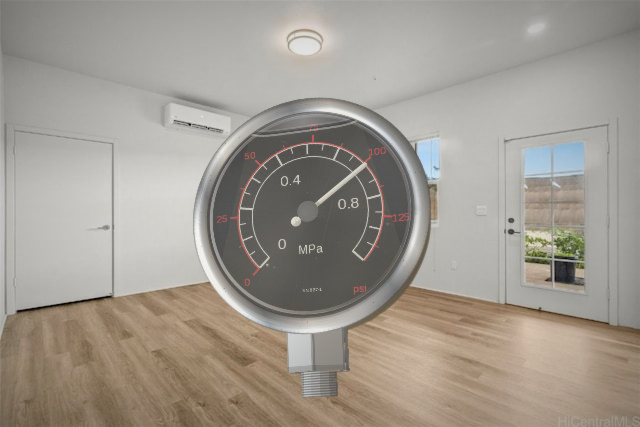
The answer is 0.7 MPa
